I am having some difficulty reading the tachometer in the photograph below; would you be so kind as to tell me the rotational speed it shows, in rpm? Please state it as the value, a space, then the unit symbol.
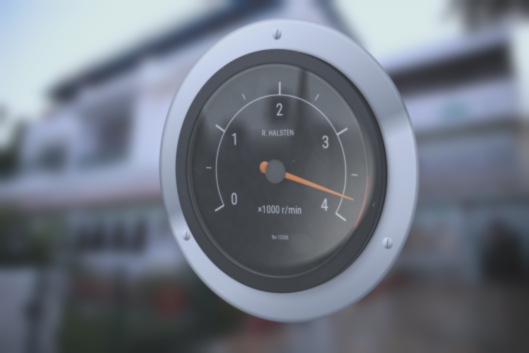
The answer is 3750 rpm
